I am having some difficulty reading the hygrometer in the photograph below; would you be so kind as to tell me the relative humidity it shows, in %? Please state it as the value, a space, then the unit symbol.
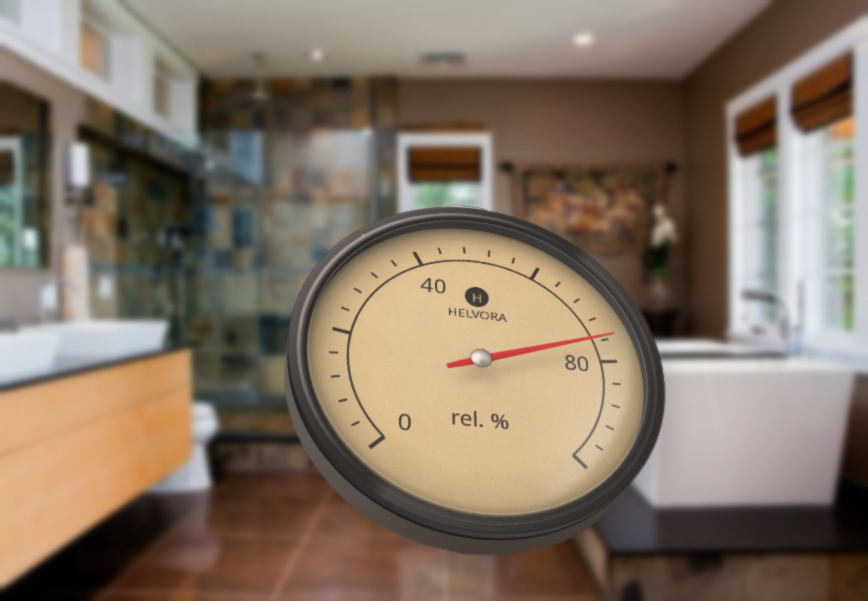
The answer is 76 %
